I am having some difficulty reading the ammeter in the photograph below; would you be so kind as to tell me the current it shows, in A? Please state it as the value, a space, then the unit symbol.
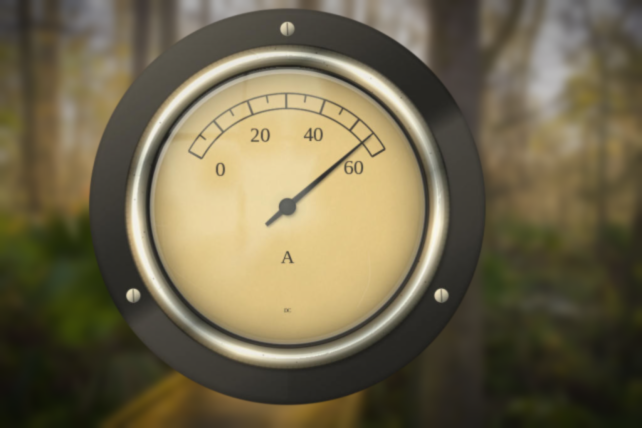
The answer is 55 A
